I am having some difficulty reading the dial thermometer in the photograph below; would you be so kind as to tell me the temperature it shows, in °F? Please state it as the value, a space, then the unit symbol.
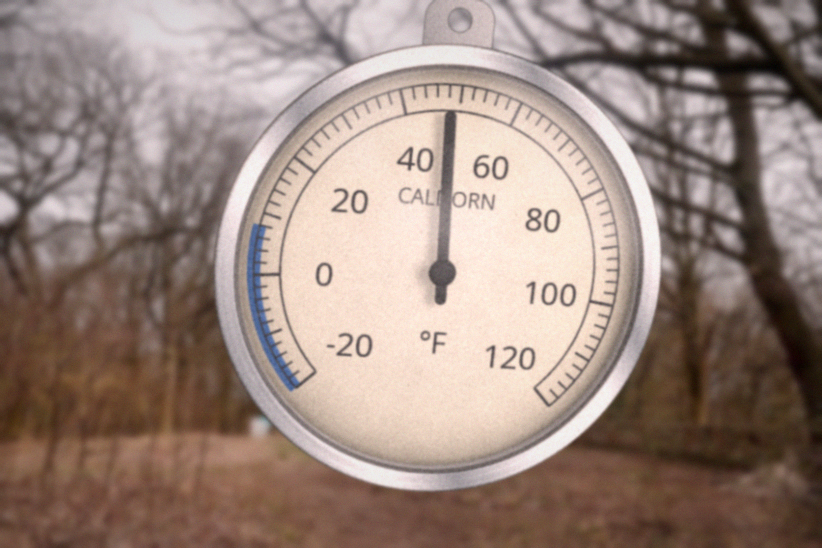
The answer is 48 °F
